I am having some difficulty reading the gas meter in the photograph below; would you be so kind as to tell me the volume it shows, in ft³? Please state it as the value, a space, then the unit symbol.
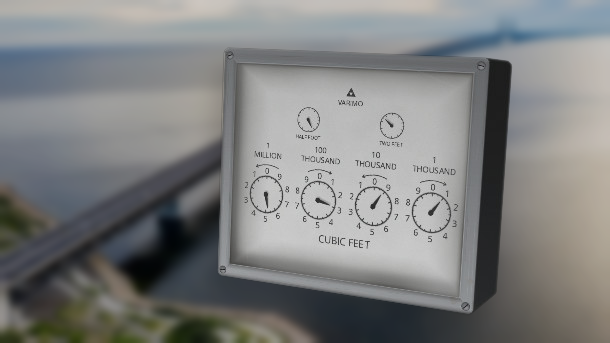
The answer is 529100 ft³
